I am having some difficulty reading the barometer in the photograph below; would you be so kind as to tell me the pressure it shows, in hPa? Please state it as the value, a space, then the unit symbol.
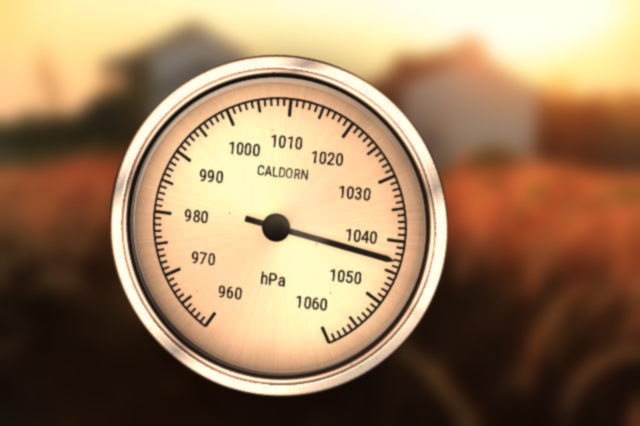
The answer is 1043 hPa
